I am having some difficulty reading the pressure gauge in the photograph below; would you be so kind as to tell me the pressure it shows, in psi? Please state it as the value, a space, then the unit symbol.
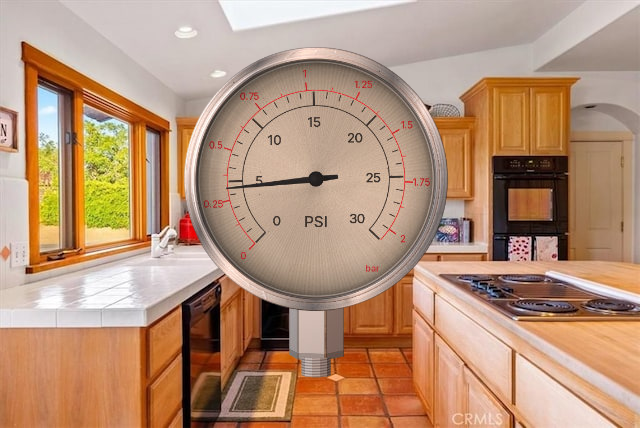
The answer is 4.5 psi
